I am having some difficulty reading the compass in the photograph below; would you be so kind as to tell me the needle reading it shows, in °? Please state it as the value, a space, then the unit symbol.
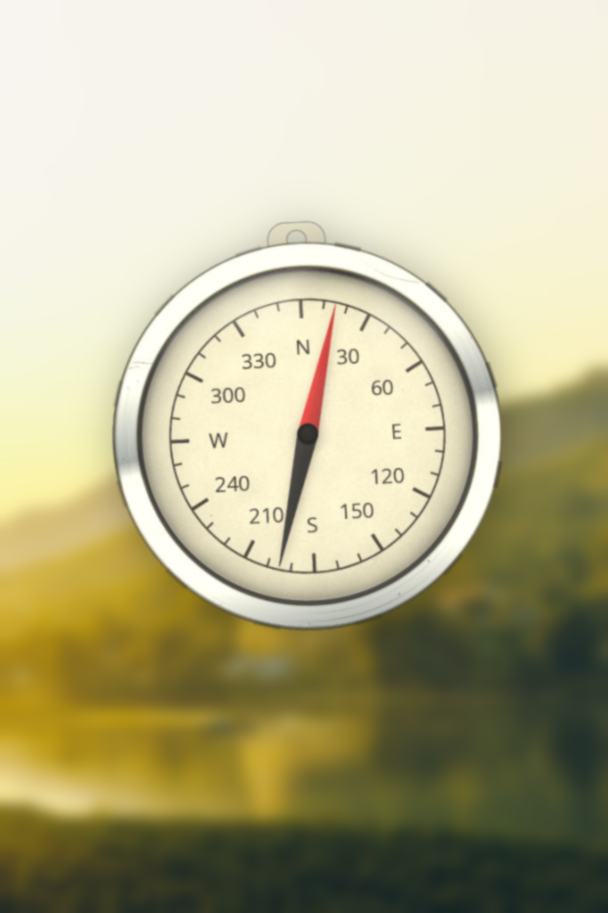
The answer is 15 °
